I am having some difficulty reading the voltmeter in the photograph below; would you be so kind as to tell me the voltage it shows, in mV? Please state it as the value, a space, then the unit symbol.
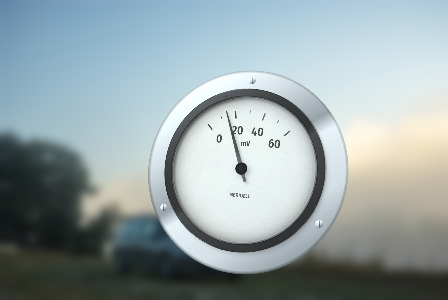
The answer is 15 mV
